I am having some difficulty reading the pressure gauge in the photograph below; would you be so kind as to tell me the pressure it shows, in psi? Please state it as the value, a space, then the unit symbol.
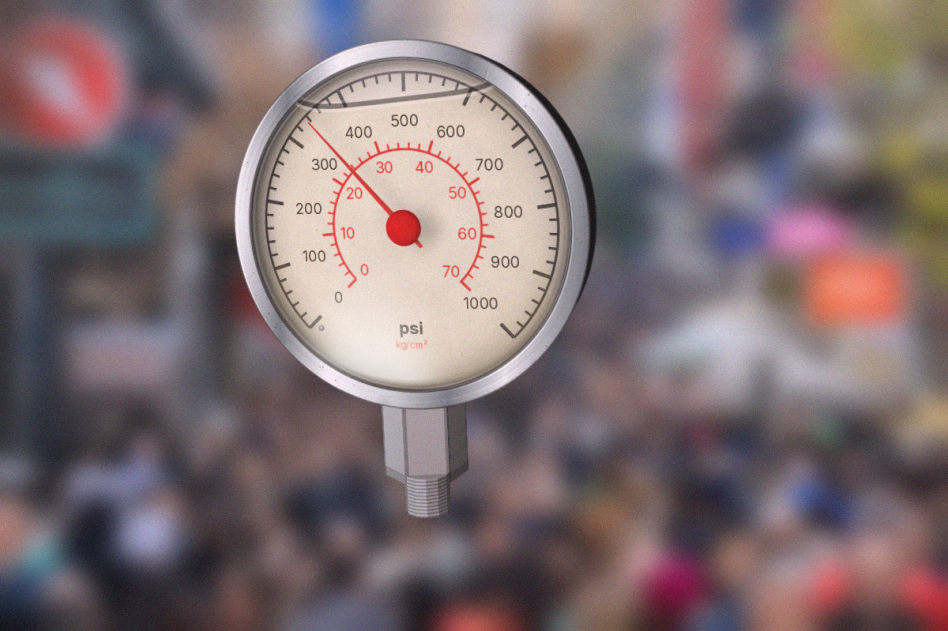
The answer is 340 psi
